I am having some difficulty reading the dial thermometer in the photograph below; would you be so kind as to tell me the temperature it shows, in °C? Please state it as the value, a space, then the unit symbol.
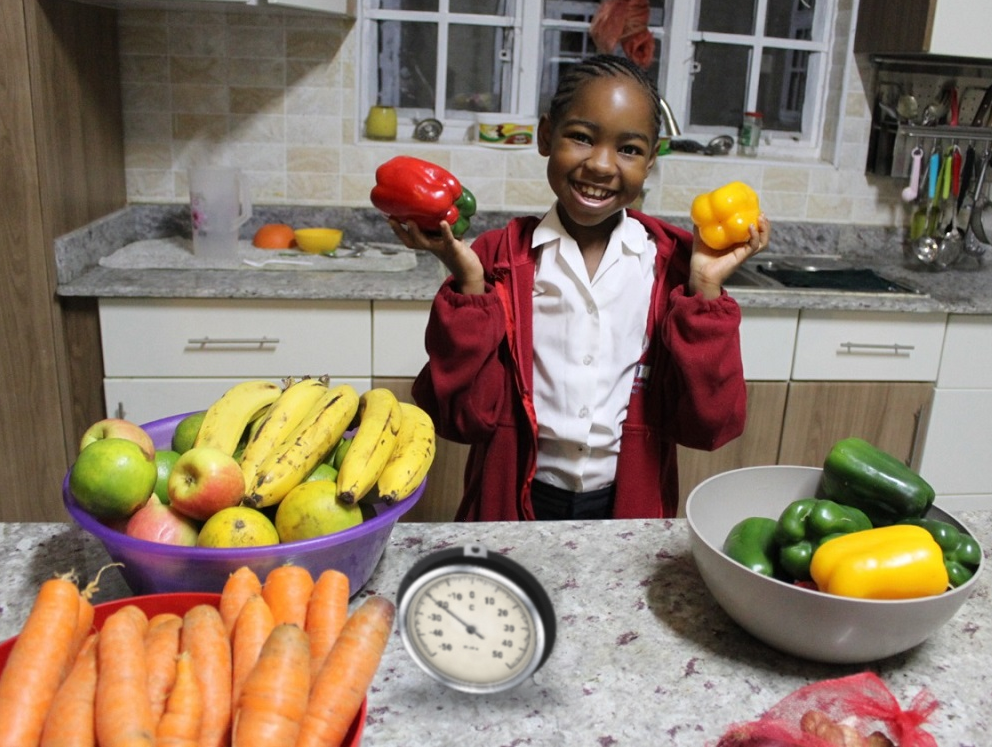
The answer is -20 °C
